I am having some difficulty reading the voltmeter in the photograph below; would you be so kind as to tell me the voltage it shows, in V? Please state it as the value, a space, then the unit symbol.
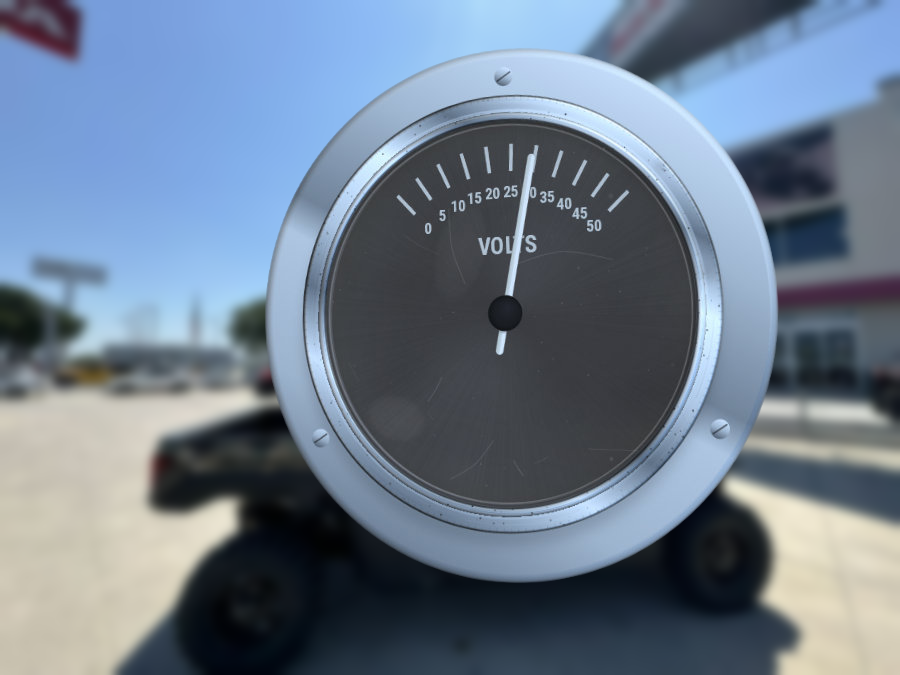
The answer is 30 V
